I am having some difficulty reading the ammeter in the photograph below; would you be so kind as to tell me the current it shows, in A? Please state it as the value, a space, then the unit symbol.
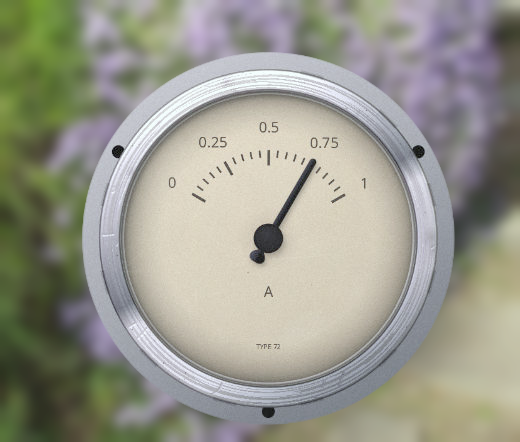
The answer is 0.75 A
